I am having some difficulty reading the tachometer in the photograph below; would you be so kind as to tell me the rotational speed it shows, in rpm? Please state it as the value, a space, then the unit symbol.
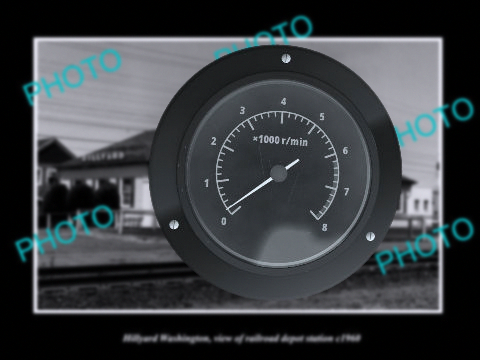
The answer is 200 rpm
